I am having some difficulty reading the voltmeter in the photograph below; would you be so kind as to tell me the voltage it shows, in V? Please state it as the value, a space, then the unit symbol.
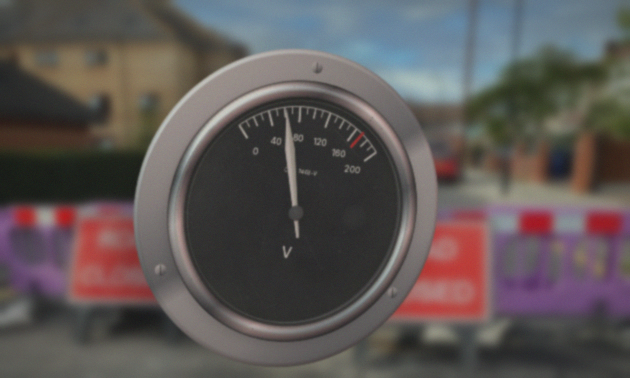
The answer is 60 V
